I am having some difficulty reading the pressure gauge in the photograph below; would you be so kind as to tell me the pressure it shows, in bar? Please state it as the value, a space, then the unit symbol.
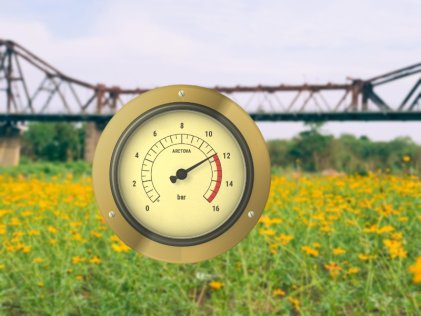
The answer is 11.5 bar
